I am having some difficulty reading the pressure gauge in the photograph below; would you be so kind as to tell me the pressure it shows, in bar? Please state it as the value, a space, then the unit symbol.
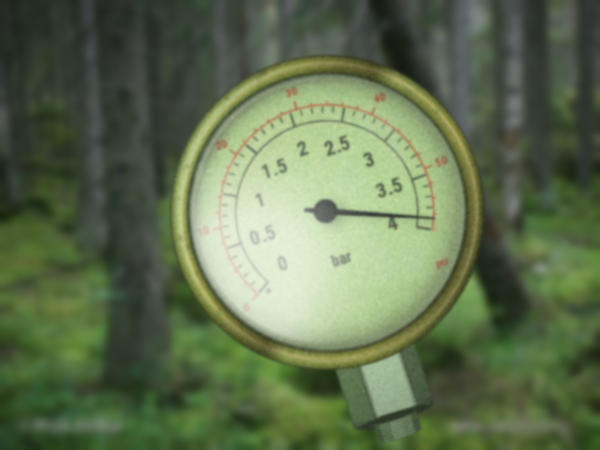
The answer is 3.9 bar
